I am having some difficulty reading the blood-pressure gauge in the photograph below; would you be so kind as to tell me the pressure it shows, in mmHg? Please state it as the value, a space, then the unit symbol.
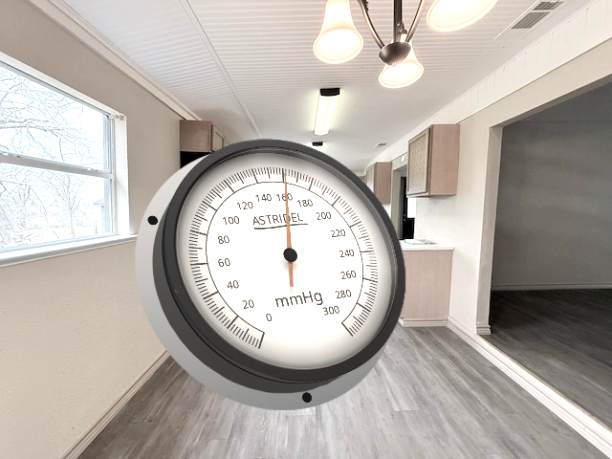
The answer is 160 mmHg
